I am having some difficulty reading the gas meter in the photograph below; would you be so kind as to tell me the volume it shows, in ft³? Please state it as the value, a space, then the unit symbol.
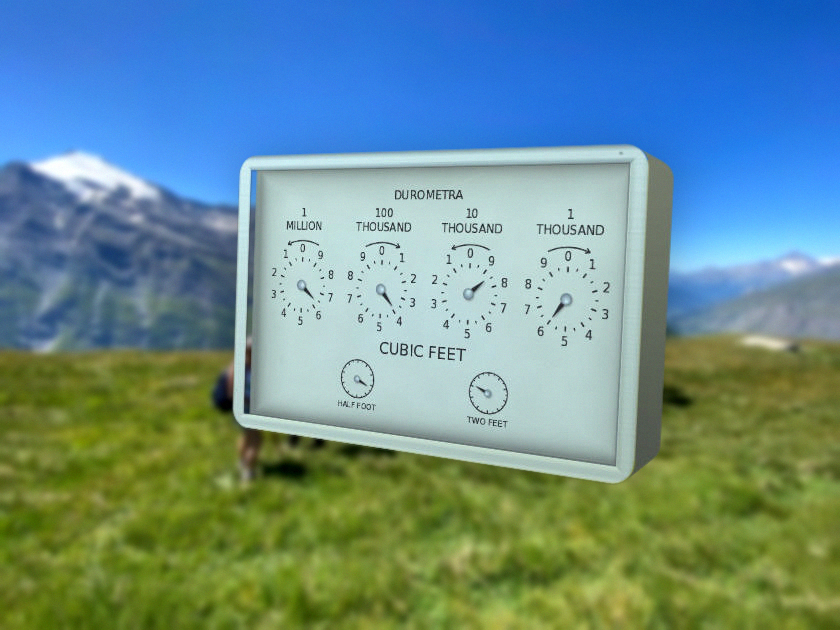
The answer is 638600 ft³
